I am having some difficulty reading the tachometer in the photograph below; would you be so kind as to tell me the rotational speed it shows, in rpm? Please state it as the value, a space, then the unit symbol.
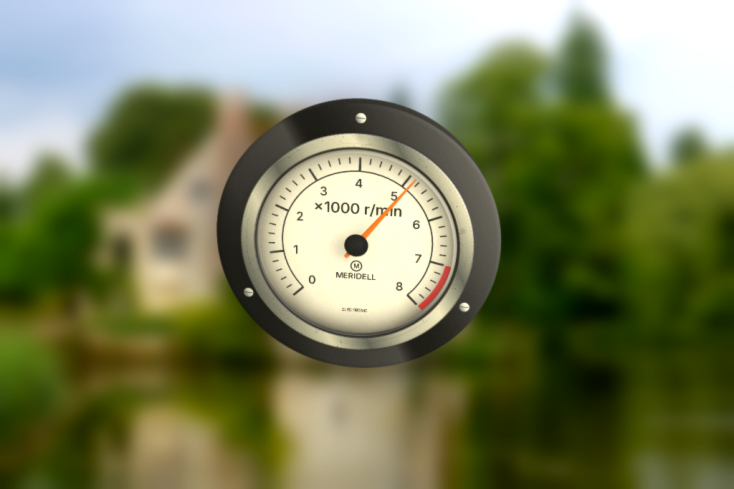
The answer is 5100 rpm
